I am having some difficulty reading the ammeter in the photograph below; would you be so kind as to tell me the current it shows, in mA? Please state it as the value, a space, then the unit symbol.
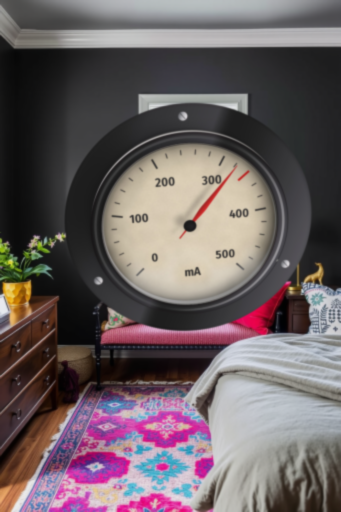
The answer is 320 mA
